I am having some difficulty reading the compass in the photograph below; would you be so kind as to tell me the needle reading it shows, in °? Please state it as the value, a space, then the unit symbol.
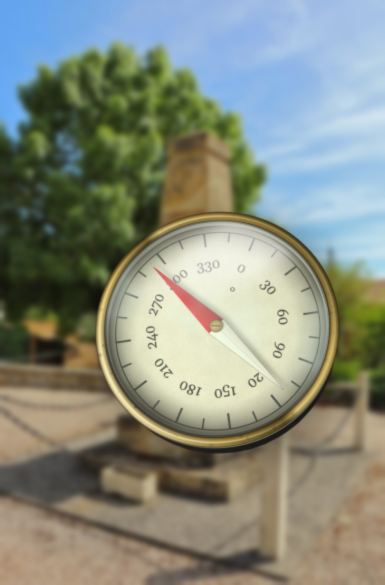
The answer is 292.5 °
